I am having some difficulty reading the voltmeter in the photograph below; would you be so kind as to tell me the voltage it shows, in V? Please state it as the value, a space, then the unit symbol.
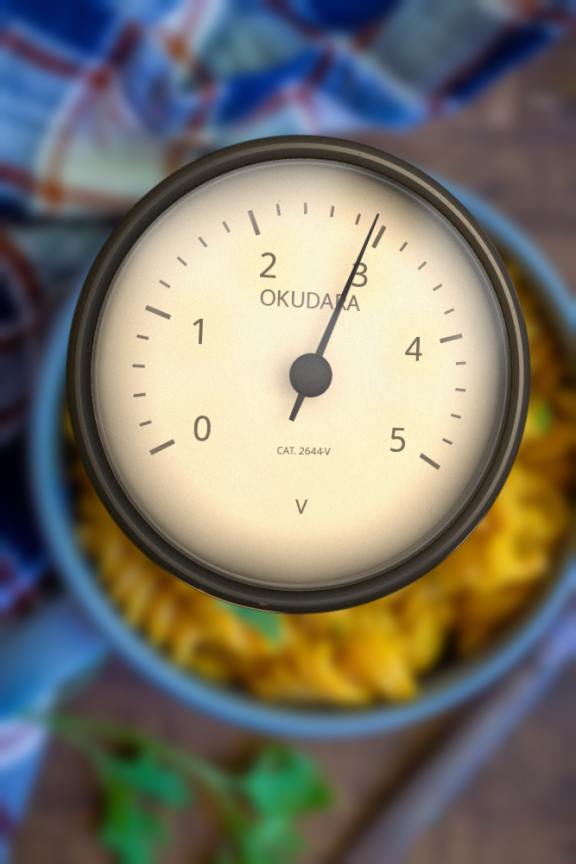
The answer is 2.9 V
